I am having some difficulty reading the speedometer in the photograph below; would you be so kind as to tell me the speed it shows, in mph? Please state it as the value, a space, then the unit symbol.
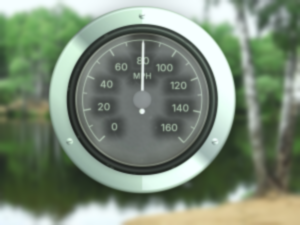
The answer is 80 mph
